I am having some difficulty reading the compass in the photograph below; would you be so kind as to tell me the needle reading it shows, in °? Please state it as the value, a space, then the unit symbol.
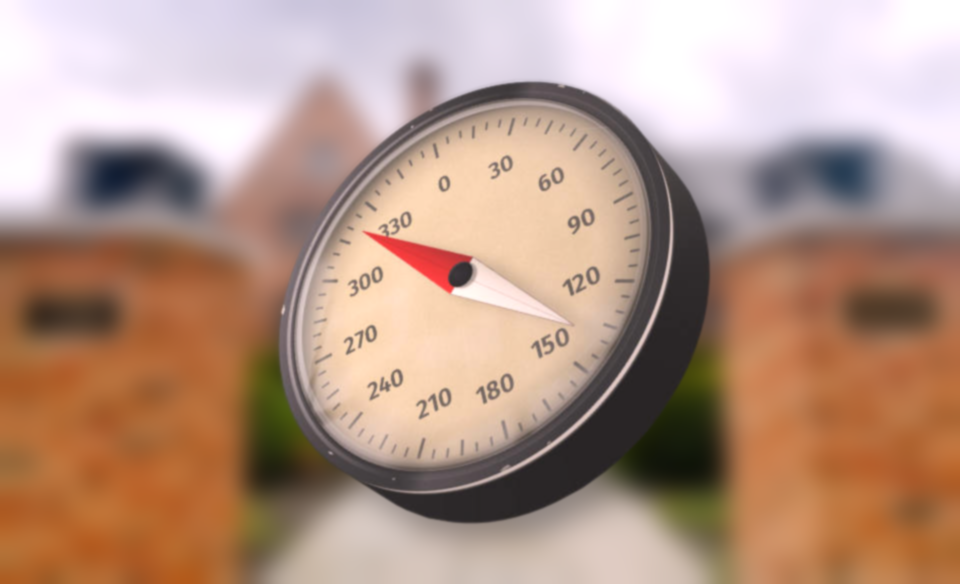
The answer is 320 °
